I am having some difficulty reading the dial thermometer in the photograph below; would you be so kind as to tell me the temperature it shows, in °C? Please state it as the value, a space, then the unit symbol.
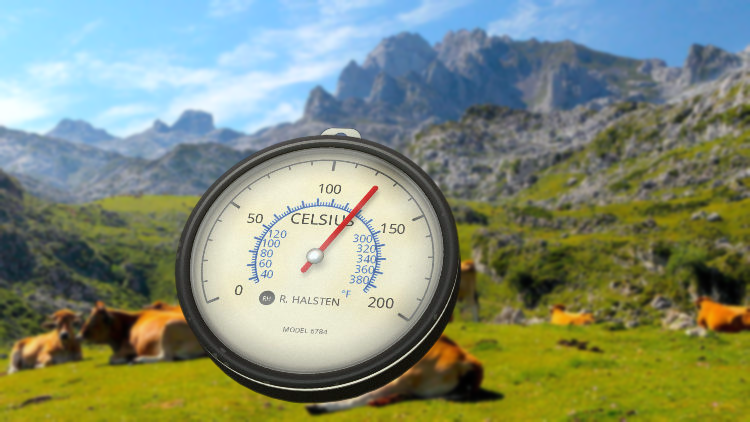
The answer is 125 °C
